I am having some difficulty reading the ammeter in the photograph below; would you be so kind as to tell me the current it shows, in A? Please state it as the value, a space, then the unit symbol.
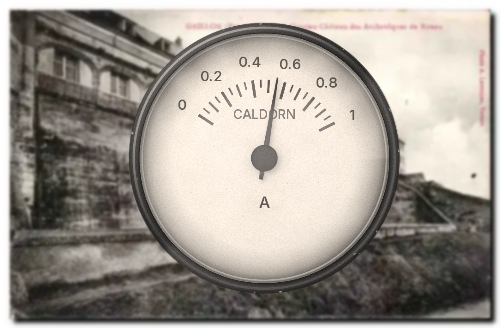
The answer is 0.55 A
